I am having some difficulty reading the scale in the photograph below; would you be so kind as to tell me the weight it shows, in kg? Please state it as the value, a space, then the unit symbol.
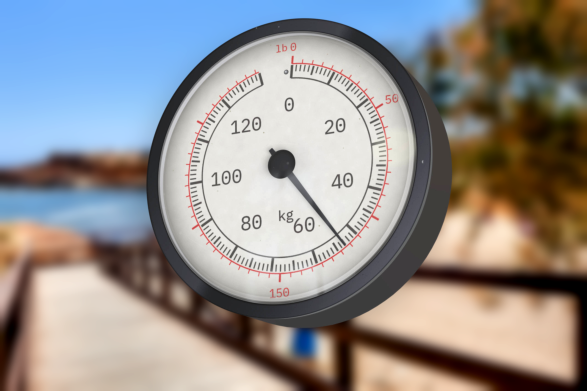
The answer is 53 kg
